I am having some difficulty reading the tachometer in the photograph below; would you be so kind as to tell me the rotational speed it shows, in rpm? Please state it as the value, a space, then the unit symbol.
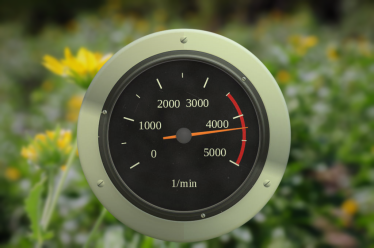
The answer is 4250 rpm
